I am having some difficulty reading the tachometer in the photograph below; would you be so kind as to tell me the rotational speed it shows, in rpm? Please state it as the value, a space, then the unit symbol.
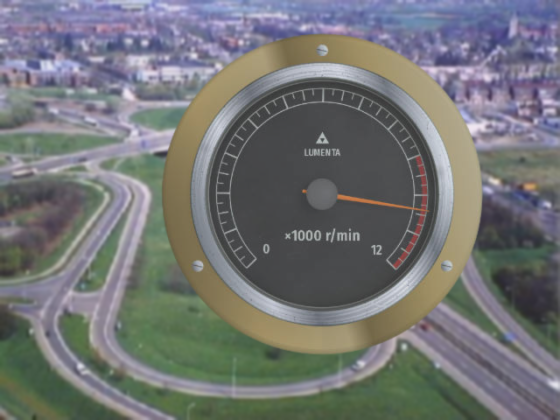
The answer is 10375 rpm
